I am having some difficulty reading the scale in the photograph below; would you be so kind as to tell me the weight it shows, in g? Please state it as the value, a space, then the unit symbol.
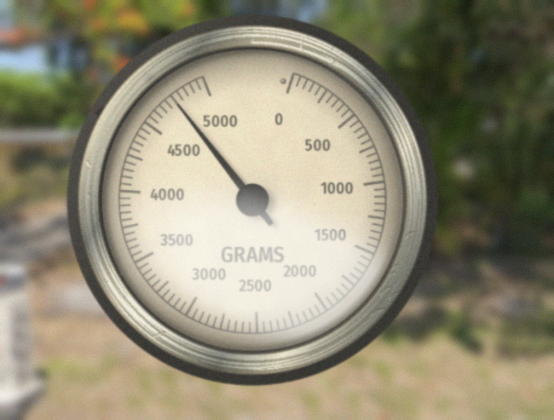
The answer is 4750 g
